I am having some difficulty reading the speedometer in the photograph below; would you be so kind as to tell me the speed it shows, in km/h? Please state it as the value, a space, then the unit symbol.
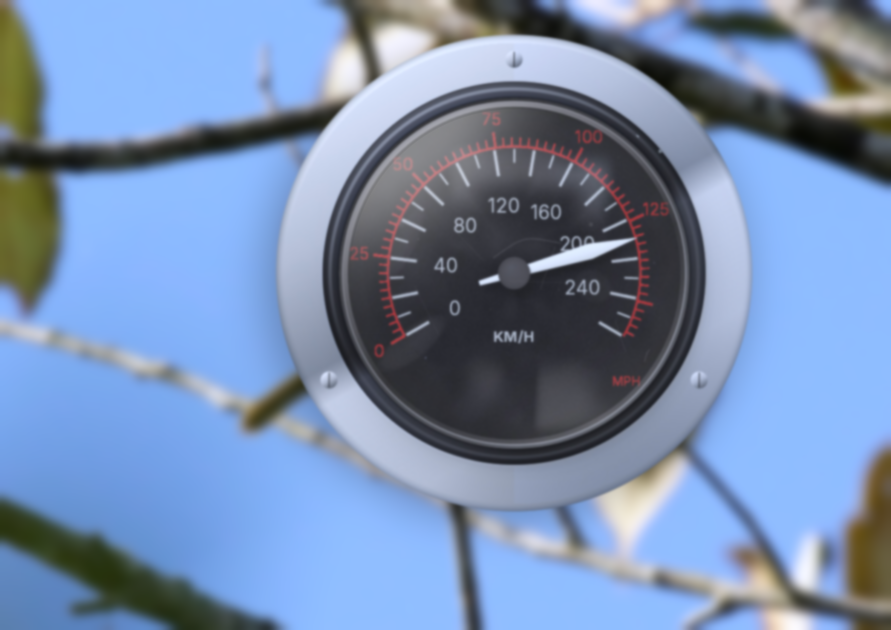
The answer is 210 km/h
